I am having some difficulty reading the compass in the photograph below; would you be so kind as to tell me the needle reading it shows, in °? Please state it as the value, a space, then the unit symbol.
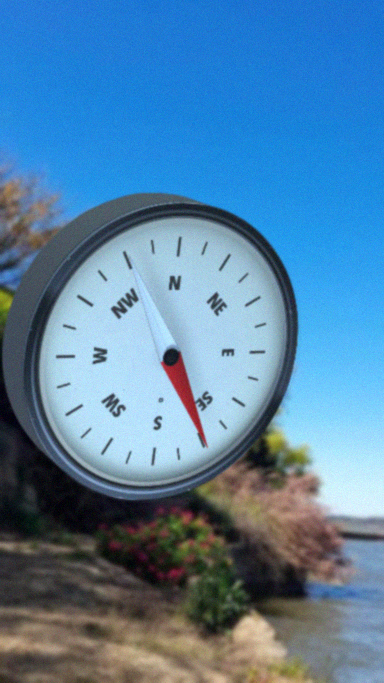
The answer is 150 °
